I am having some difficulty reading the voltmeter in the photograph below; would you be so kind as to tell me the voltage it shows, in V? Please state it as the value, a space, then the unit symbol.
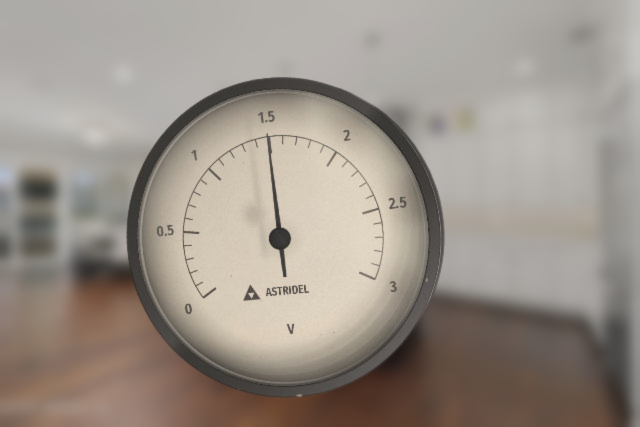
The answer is 1.5 V
